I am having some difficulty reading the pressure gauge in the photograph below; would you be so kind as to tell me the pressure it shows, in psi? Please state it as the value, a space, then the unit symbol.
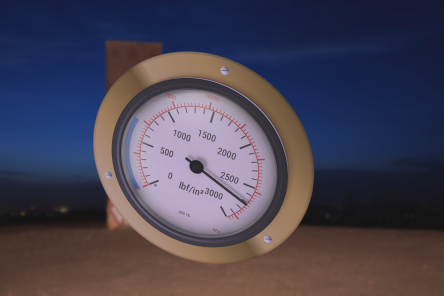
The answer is 2700 psi
